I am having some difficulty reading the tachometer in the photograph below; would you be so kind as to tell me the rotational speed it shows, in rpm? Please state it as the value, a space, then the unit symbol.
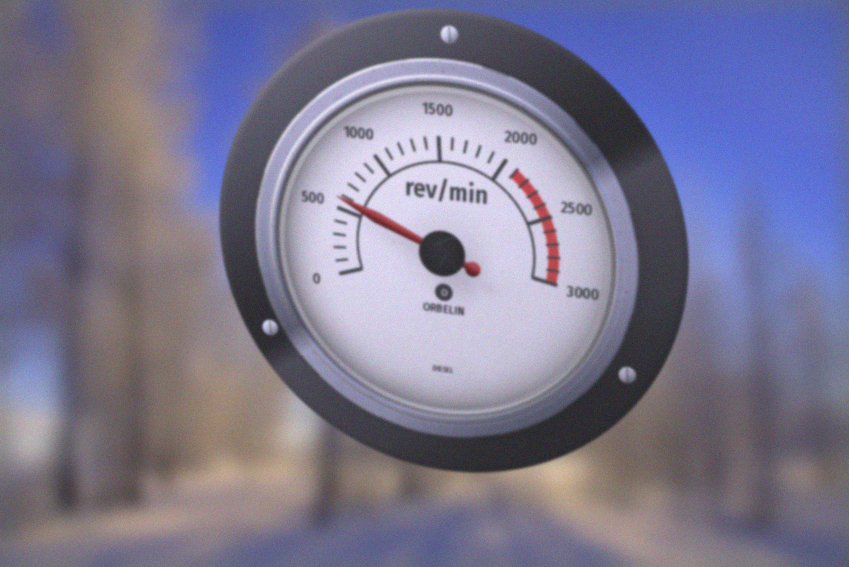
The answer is 600 rpm
